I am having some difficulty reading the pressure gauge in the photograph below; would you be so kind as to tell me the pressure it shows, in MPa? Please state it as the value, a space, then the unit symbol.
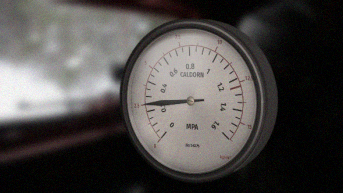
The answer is 0.25 MPa
